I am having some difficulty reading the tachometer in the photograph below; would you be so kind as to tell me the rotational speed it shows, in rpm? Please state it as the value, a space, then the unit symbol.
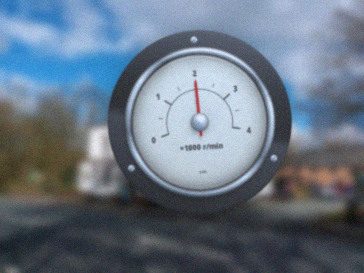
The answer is 2000 rpm
